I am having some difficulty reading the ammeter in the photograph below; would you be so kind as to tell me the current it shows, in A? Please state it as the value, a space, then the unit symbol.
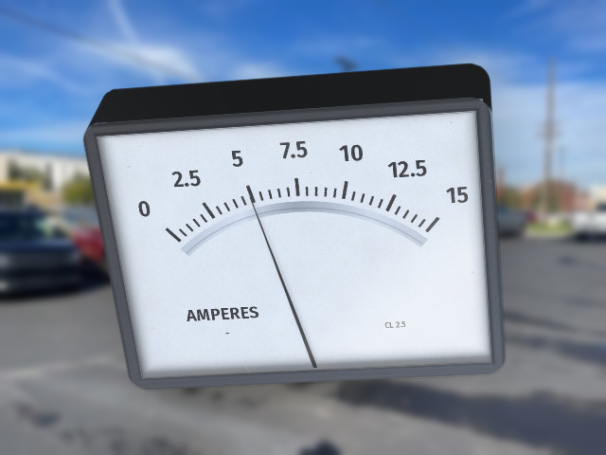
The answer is 5 A
